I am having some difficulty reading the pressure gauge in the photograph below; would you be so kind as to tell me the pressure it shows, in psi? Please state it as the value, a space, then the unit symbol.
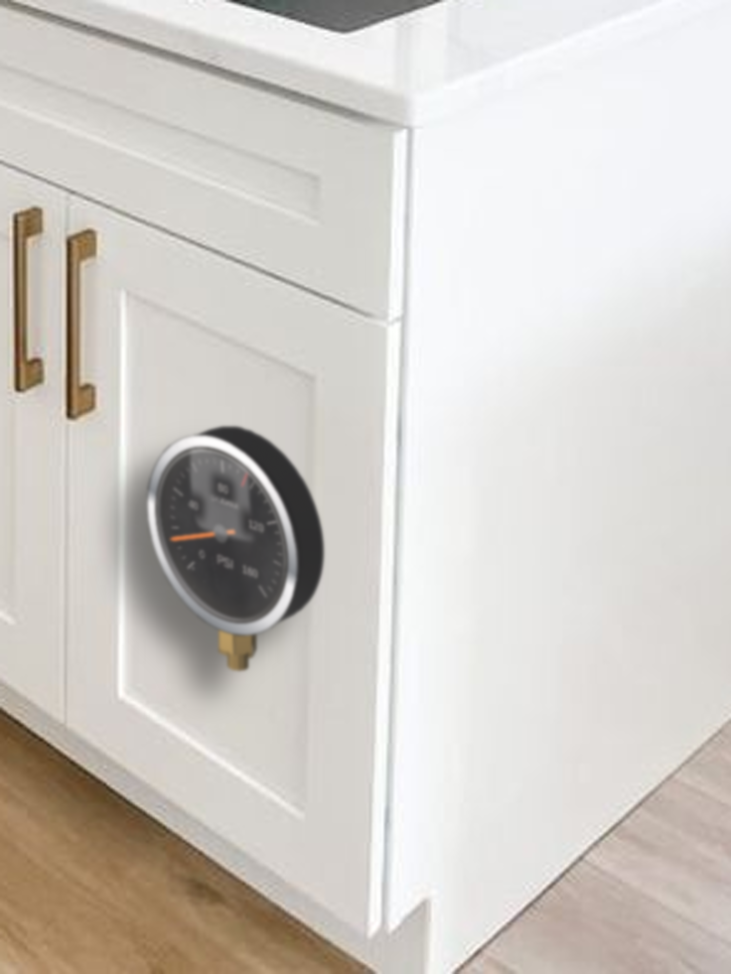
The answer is 15 psi
